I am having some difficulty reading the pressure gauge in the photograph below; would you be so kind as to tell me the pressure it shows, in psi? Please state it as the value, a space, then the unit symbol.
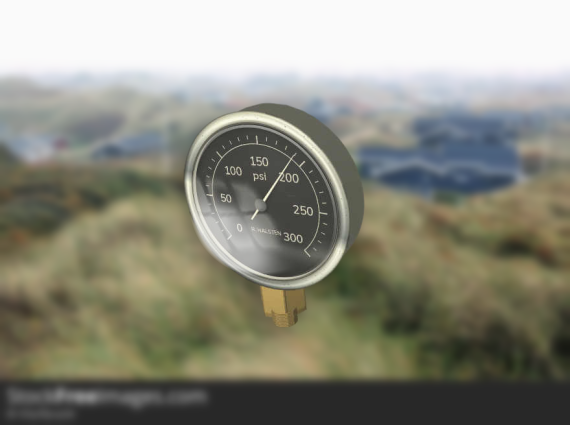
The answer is 190 psi
